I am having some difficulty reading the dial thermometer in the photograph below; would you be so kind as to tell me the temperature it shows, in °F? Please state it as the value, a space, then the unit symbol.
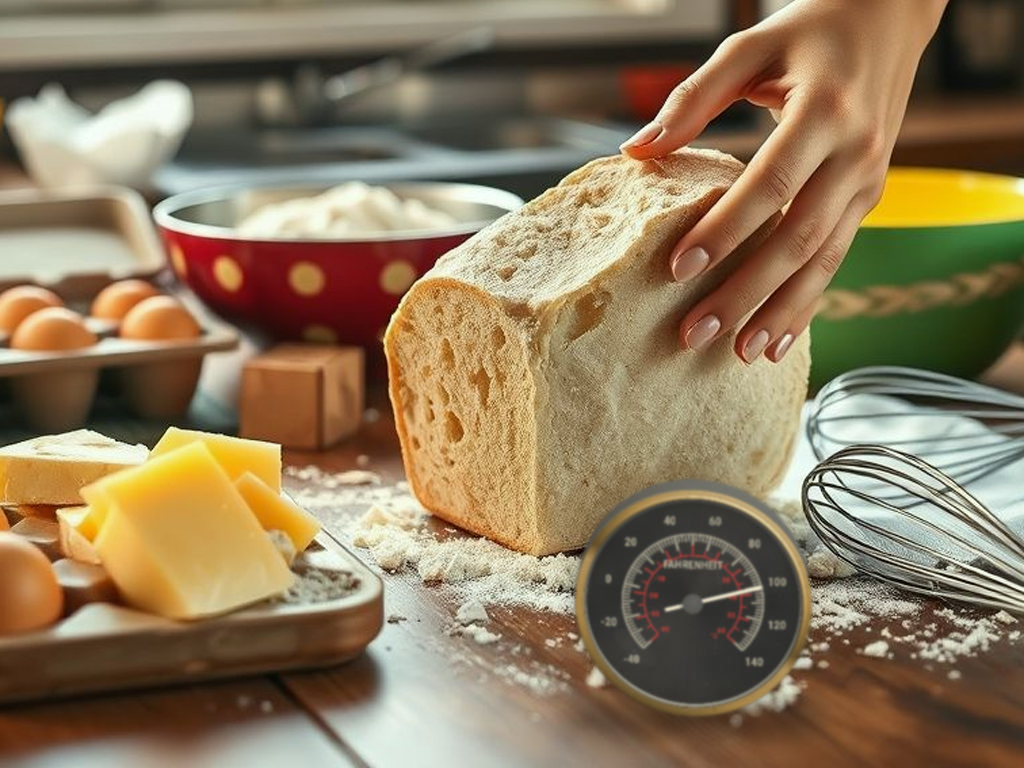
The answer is 100 °F
